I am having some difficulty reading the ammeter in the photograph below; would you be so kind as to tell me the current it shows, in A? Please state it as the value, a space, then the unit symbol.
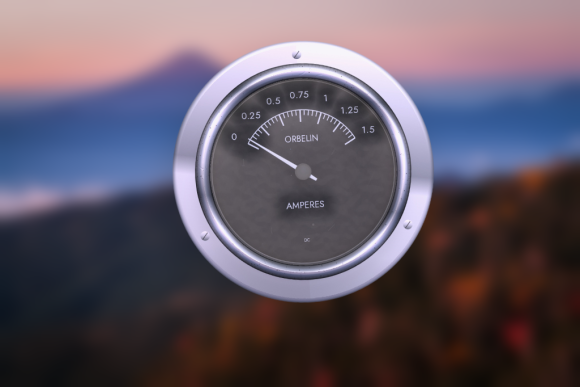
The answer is 0.05 A
